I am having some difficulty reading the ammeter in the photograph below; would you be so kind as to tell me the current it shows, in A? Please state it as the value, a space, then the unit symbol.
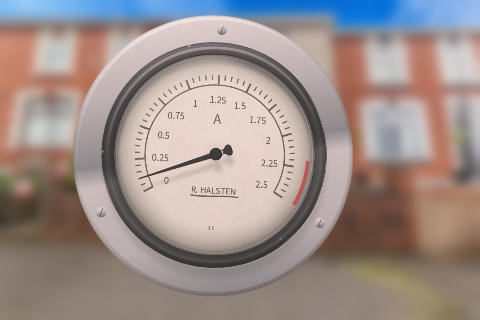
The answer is 0.1 A
